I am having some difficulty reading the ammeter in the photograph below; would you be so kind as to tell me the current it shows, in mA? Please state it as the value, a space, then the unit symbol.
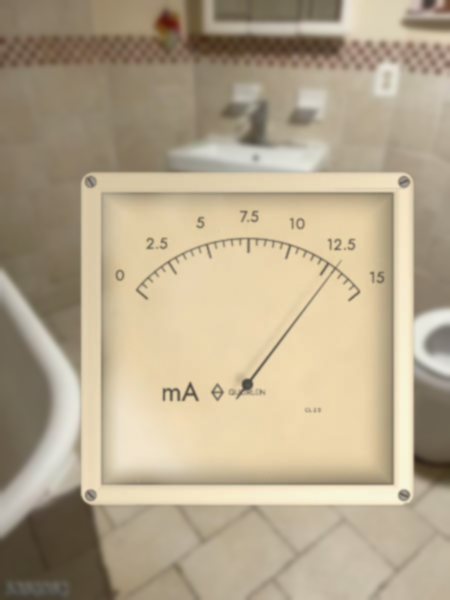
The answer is 13 mA
